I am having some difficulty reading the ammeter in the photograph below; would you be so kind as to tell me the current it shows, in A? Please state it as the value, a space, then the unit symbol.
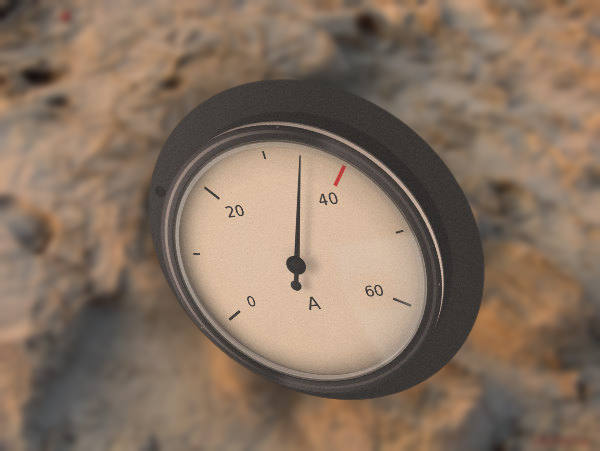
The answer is 35 A
